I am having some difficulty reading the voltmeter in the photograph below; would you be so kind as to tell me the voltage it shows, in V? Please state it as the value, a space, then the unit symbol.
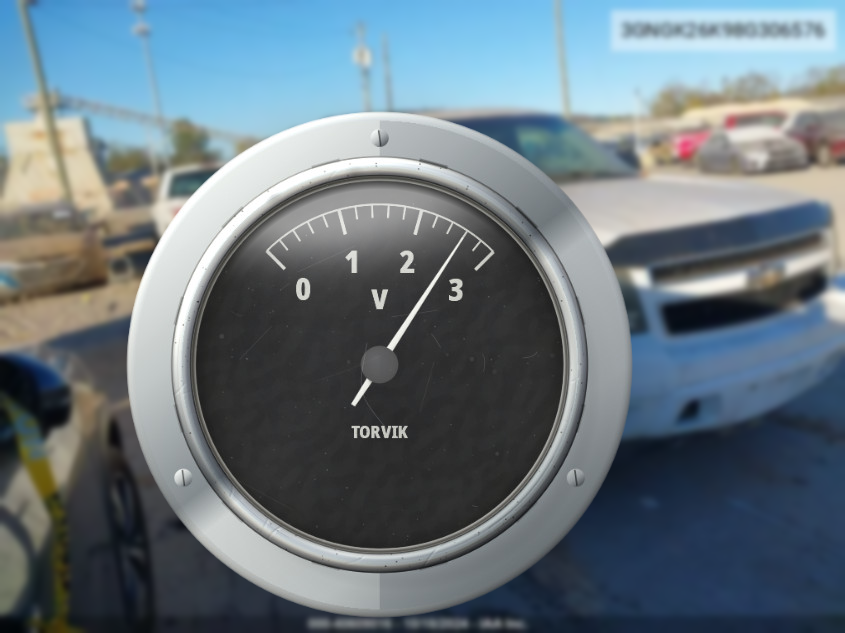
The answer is 2.6 V
